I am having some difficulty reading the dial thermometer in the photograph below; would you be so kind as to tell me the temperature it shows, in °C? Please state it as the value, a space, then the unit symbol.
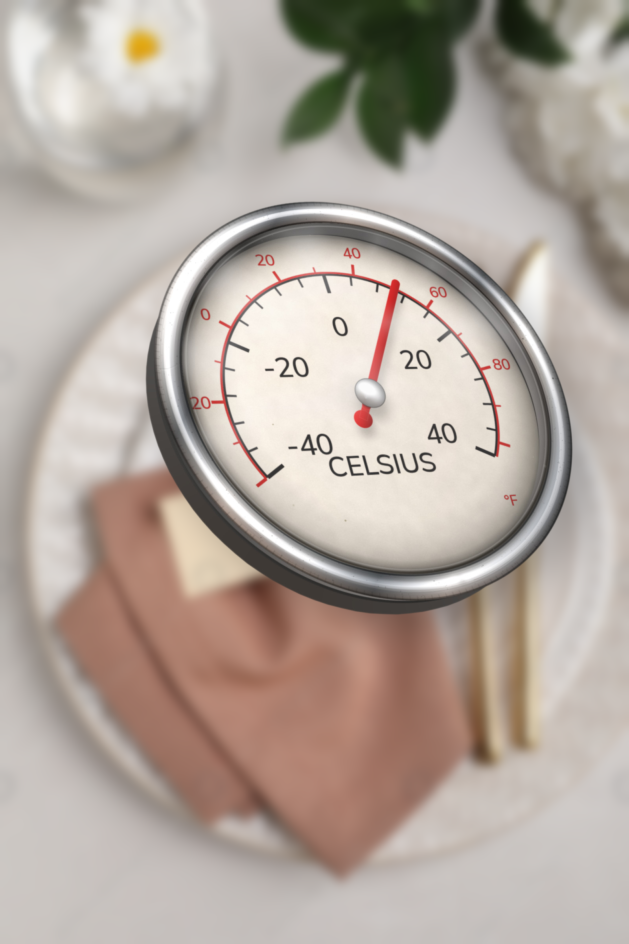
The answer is 10 °C
